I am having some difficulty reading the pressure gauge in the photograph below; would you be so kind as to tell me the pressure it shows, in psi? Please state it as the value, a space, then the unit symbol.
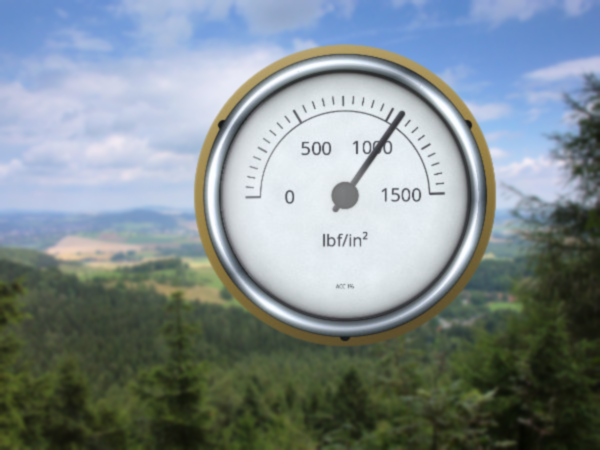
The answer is 1050 psi
